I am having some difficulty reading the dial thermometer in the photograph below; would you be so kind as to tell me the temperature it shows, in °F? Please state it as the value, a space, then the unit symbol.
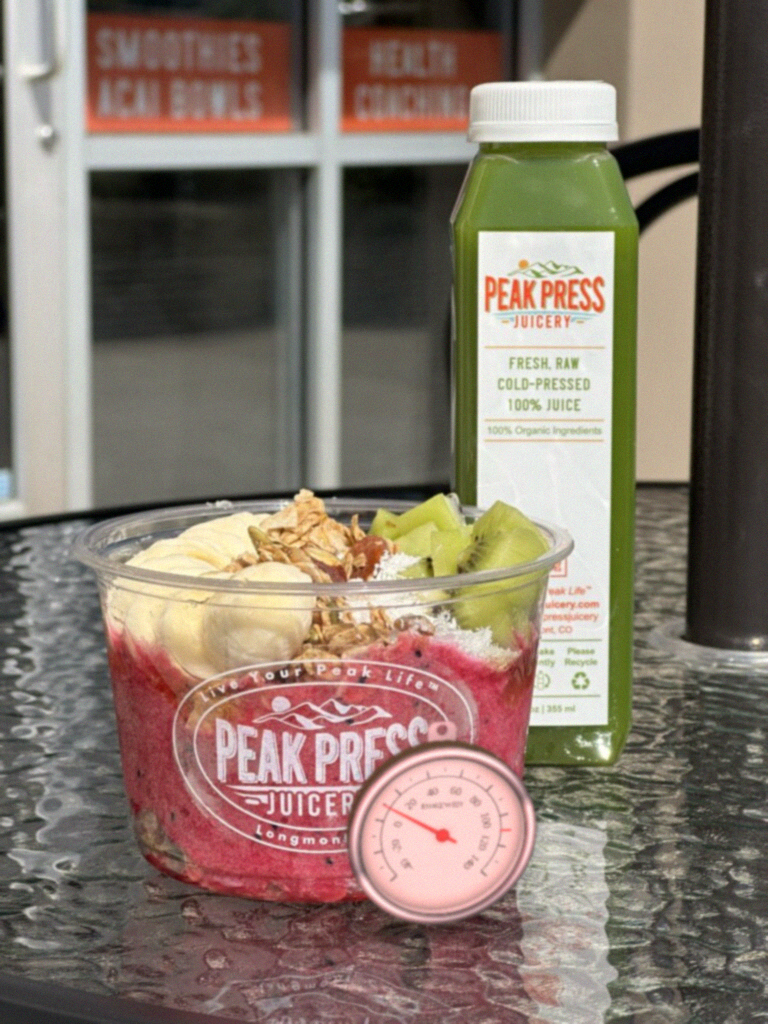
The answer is 10 °F
